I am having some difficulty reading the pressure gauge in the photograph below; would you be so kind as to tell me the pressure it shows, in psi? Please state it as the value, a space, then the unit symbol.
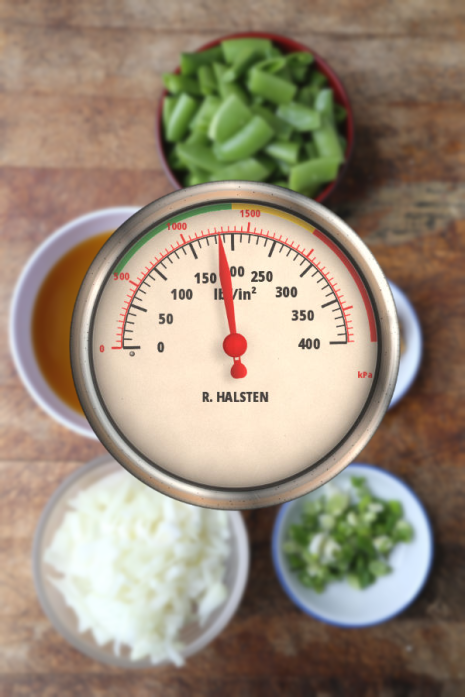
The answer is 185 psi
